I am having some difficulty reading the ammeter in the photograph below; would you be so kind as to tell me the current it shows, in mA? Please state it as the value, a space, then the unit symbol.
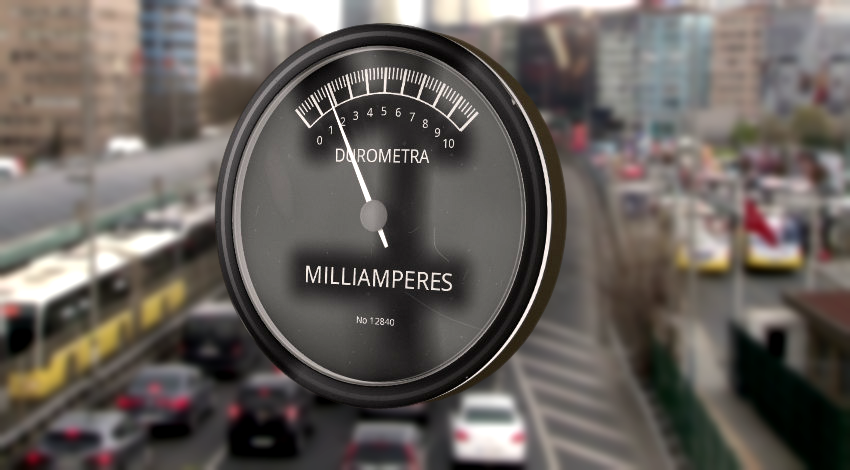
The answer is 2 mA
